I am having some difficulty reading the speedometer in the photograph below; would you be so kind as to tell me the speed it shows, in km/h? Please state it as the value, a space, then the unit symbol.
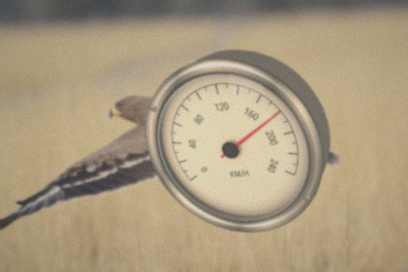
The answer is 180 km/h
